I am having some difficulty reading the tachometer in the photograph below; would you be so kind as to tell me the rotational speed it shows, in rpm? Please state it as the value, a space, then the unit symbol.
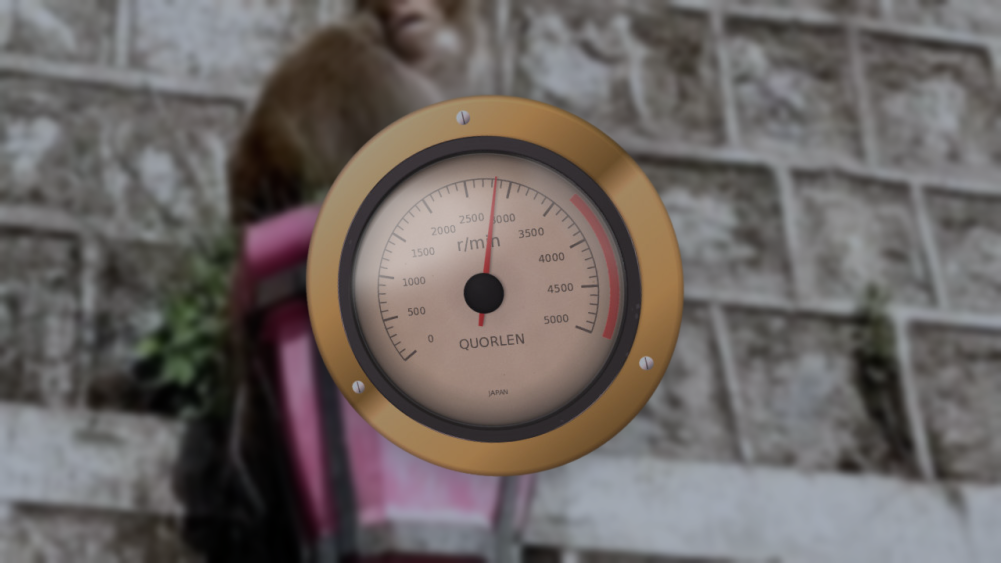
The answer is 2850 rpm
